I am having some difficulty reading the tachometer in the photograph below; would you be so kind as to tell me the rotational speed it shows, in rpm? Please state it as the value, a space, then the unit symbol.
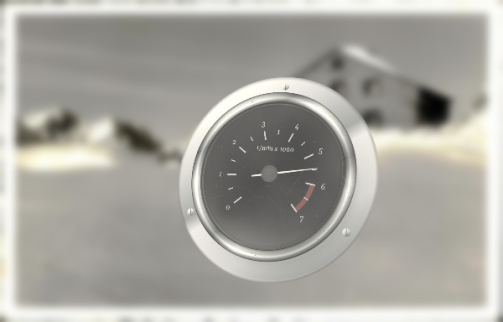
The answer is 5500 rpm
